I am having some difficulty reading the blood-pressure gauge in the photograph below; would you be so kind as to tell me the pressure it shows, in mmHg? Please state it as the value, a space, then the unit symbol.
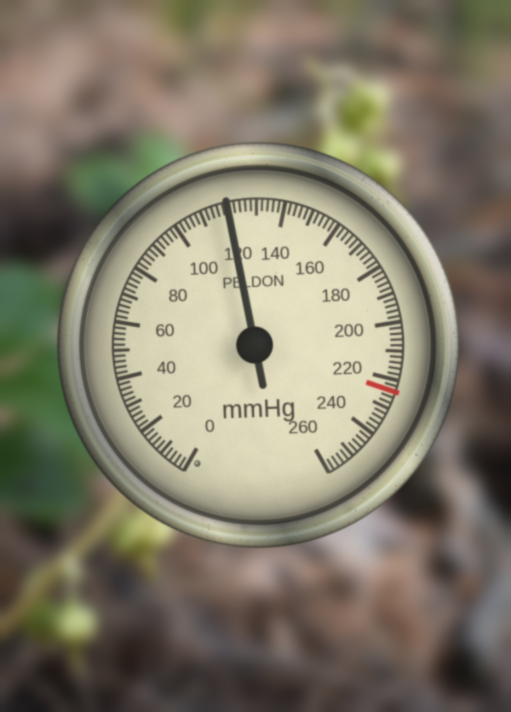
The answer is 120 mmHg
